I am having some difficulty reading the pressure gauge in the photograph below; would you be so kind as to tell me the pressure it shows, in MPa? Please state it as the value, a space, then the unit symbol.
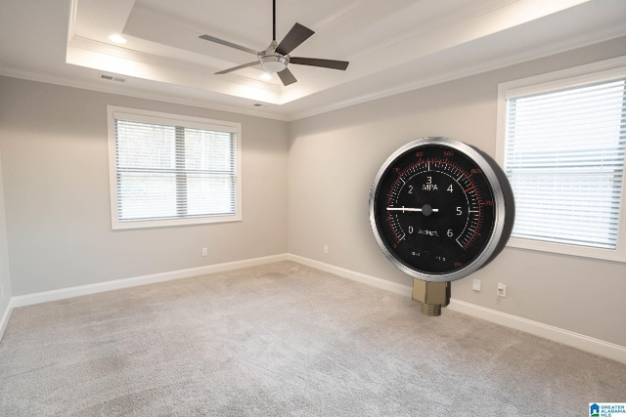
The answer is 1 MPa
